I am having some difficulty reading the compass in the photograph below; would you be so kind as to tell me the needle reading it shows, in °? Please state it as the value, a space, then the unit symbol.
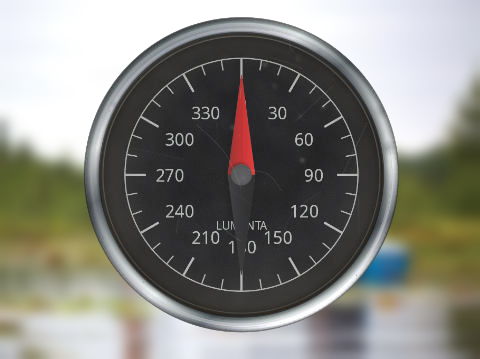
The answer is 0 °
